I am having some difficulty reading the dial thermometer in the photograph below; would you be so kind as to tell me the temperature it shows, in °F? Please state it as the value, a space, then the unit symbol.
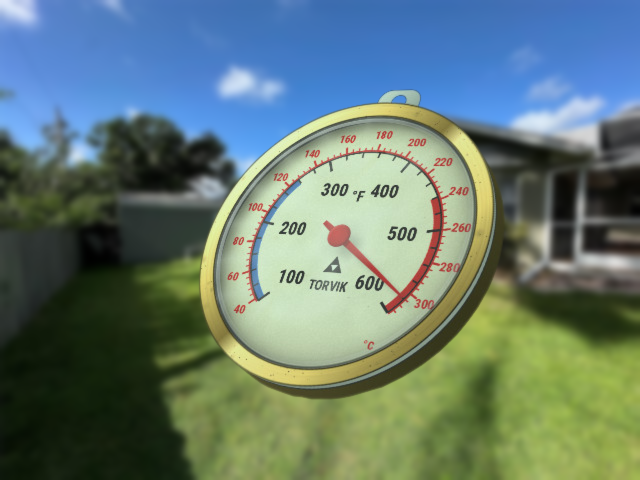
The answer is 580 °F
